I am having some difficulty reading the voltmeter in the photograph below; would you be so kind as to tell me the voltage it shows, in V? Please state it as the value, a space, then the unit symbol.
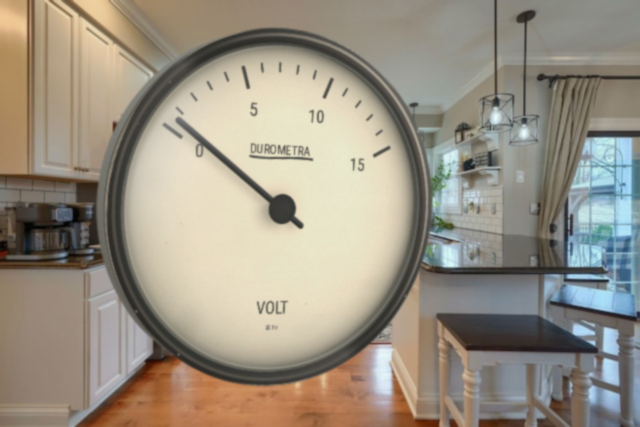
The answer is 0.5 V
